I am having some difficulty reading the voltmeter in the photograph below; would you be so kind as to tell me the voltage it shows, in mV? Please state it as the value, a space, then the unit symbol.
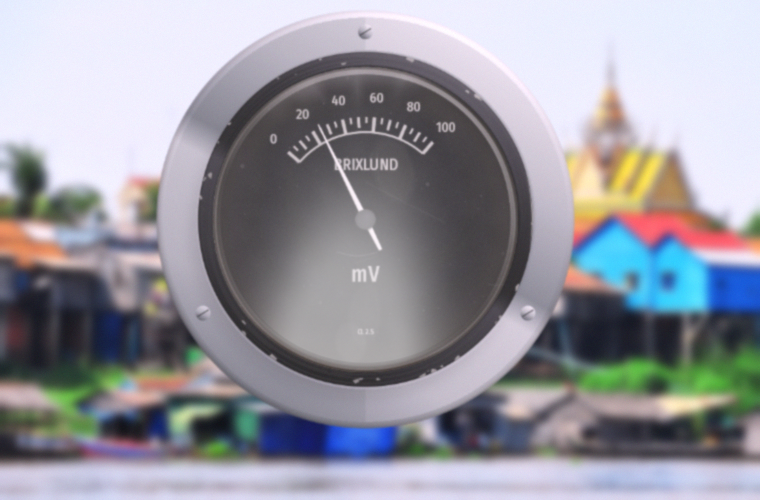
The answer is 25 mV
